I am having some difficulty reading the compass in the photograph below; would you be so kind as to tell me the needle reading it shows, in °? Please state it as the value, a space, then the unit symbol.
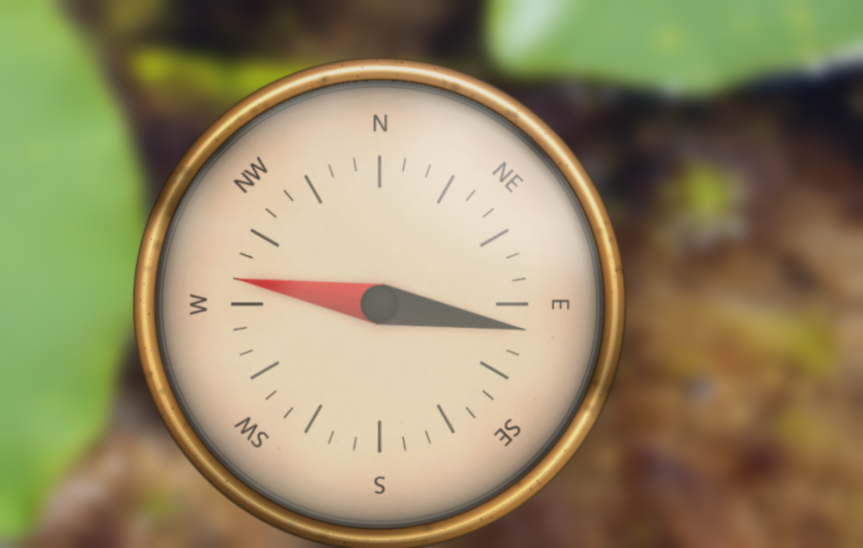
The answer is 280 °
